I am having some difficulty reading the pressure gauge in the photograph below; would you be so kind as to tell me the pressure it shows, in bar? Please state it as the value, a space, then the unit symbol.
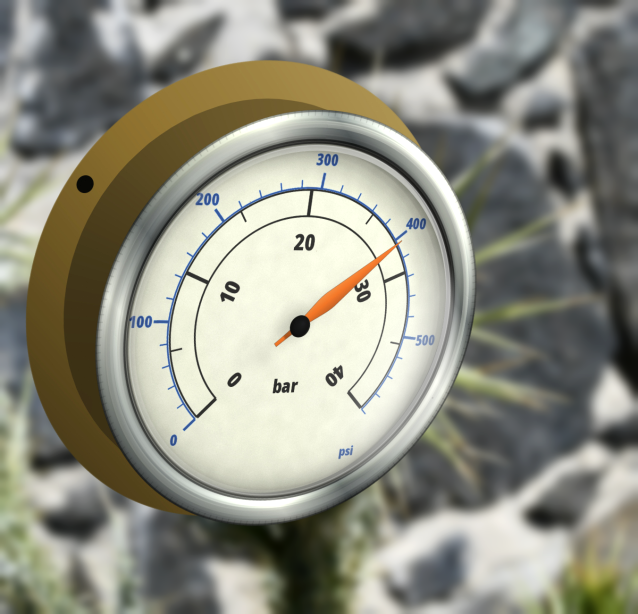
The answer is 27.5 bar
